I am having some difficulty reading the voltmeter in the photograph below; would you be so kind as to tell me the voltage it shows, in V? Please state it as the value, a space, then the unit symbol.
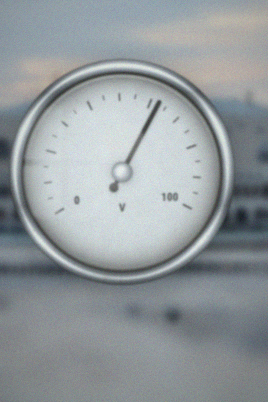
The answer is 62.5 V
